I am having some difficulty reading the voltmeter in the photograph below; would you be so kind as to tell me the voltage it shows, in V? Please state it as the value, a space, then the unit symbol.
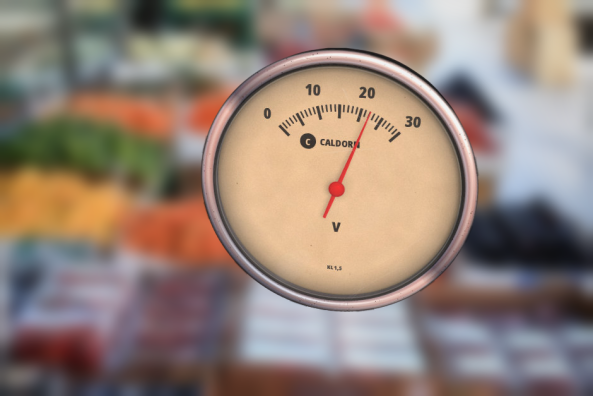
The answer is 22 V
